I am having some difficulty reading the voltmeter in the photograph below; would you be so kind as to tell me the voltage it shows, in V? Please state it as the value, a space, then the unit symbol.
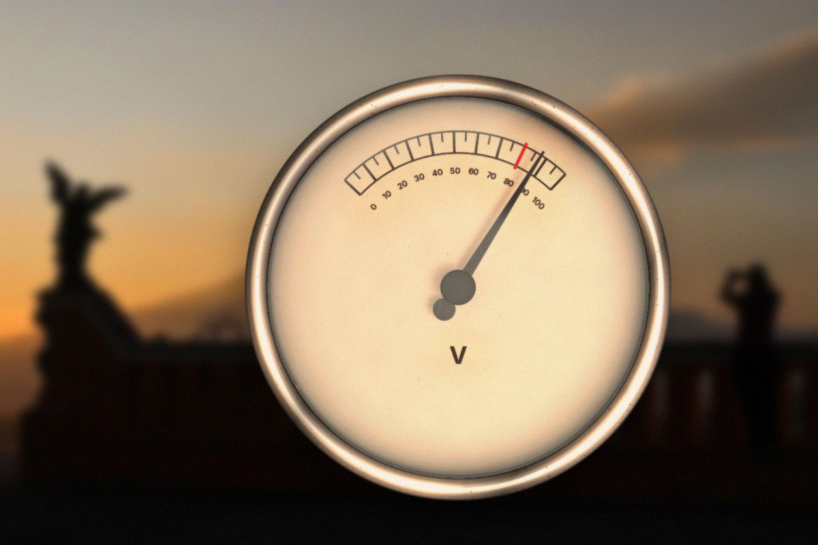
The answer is 87.5 V
